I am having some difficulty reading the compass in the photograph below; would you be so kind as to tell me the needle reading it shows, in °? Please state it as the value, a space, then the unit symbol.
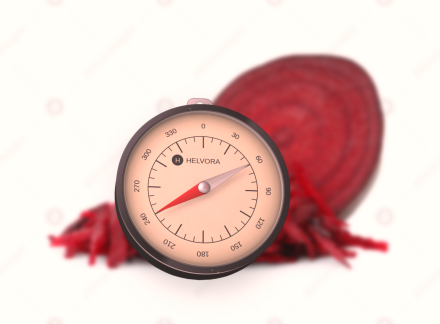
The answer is 240 °
